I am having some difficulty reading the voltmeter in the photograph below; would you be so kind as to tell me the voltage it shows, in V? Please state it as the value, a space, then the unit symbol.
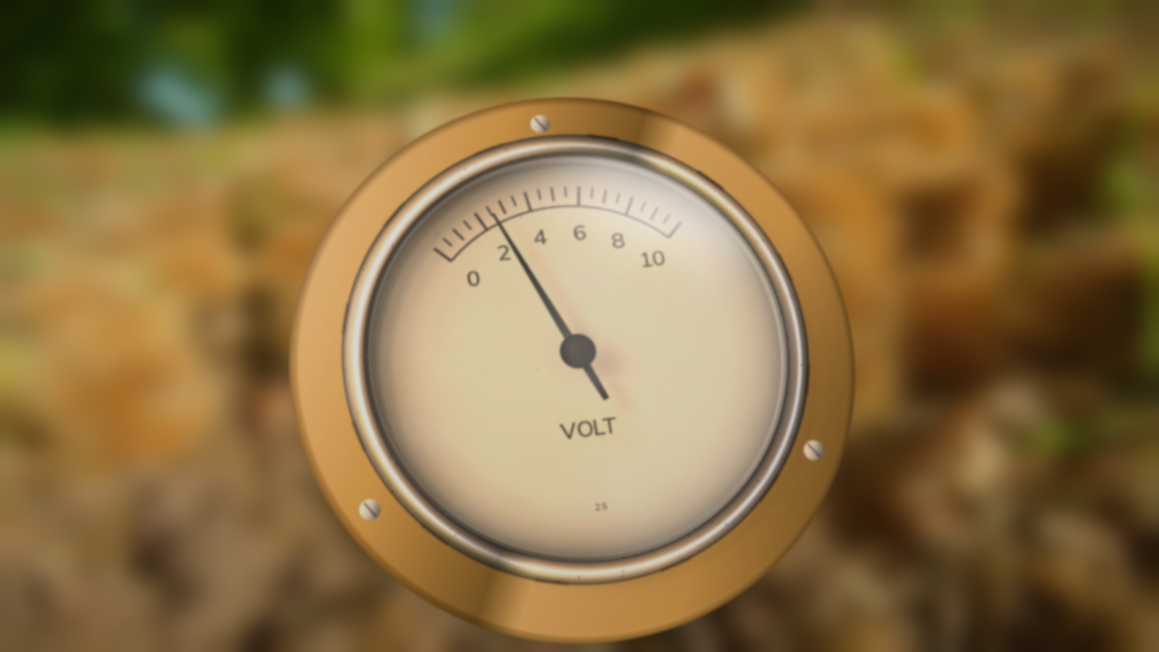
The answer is 2.5 V
